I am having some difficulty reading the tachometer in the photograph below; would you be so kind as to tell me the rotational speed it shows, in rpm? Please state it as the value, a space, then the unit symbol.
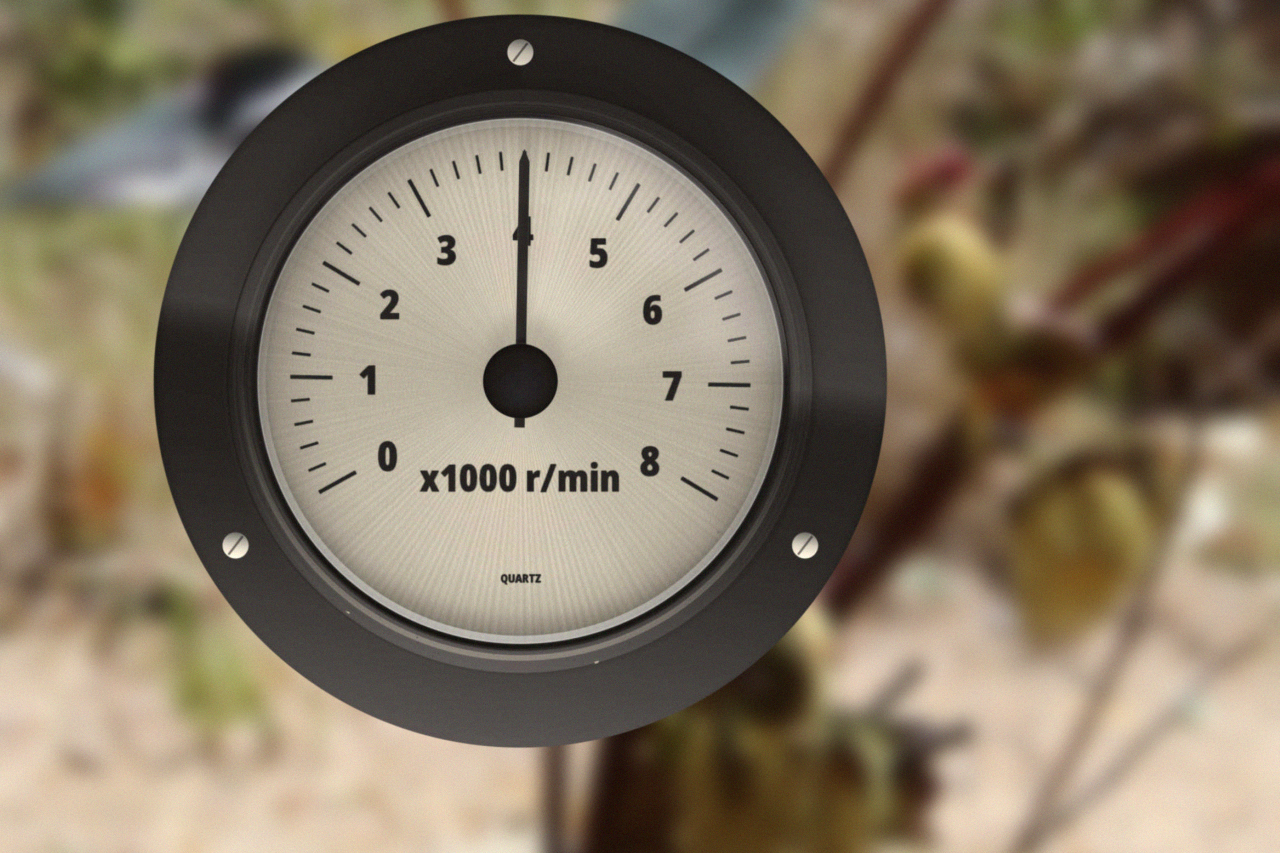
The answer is 4000 rpm
